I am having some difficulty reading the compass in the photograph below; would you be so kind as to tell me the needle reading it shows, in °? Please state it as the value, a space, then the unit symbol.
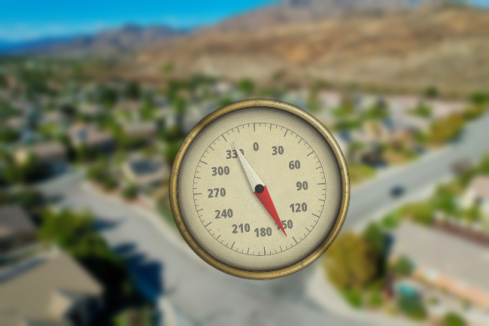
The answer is 155 °
